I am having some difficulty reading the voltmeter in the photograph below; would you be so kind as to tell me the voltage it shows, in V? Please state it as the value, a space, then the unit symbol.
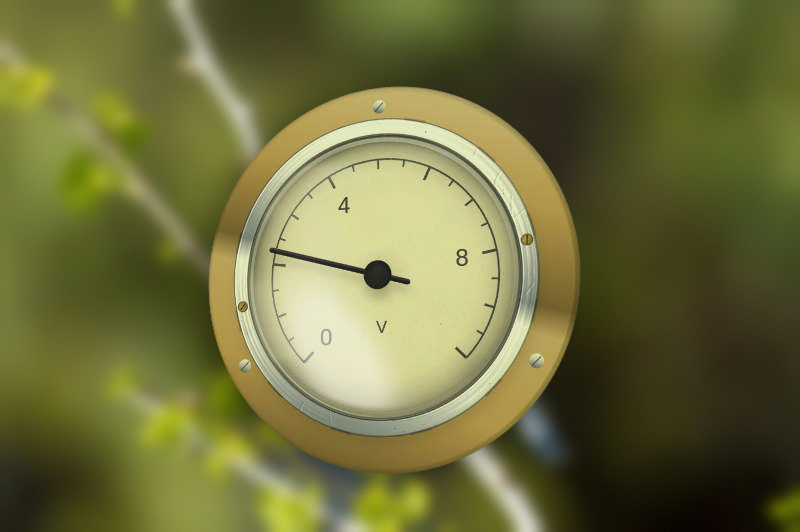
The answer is 2.25 V
